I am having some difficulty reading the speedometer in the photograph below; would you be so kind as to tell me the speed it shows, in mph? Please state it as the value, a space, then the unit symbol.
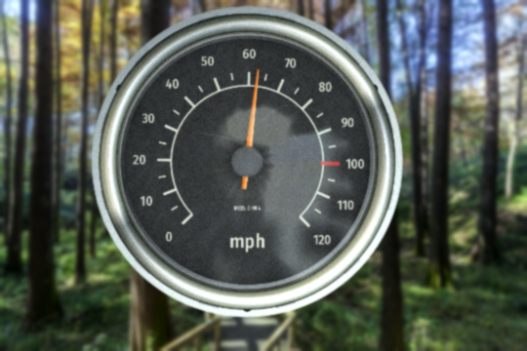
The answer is 62.5 mph
